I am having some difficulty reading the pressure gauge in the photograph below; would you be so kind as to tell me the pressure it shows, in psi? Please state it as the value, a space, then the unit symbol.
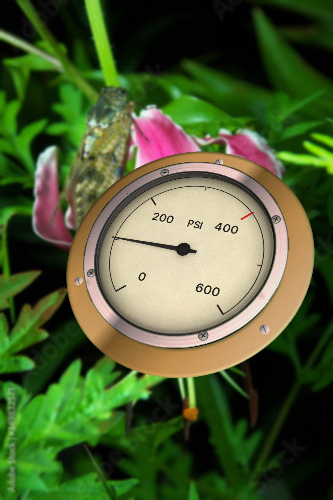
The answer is 100 psi
